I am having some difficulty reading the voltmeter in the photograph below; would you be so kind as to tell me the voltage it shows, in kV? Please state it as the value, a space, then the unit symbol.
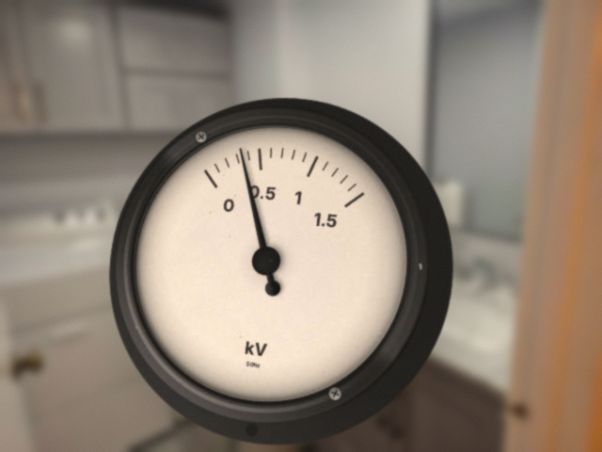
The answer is 0.35 kV
